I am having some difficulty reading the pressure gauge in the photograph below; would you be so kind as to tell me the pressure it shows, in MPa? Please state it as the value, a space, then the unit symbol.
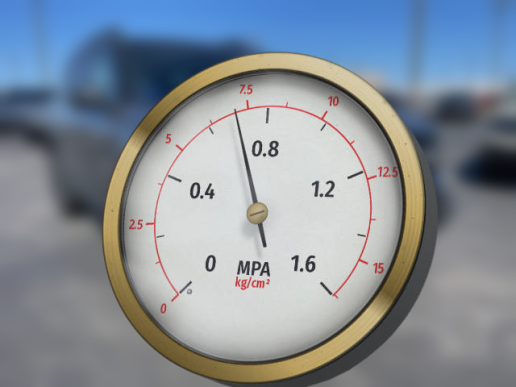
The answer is 0.7 MPa
